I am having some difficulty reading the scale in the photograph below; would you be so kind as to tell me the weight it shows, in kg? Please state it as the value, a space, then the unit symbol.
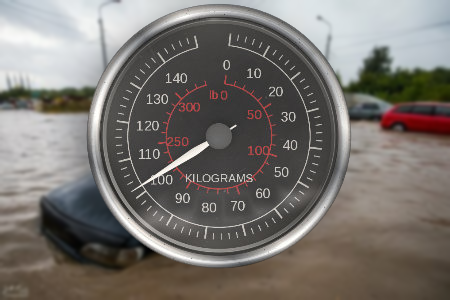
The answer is 102 kg
